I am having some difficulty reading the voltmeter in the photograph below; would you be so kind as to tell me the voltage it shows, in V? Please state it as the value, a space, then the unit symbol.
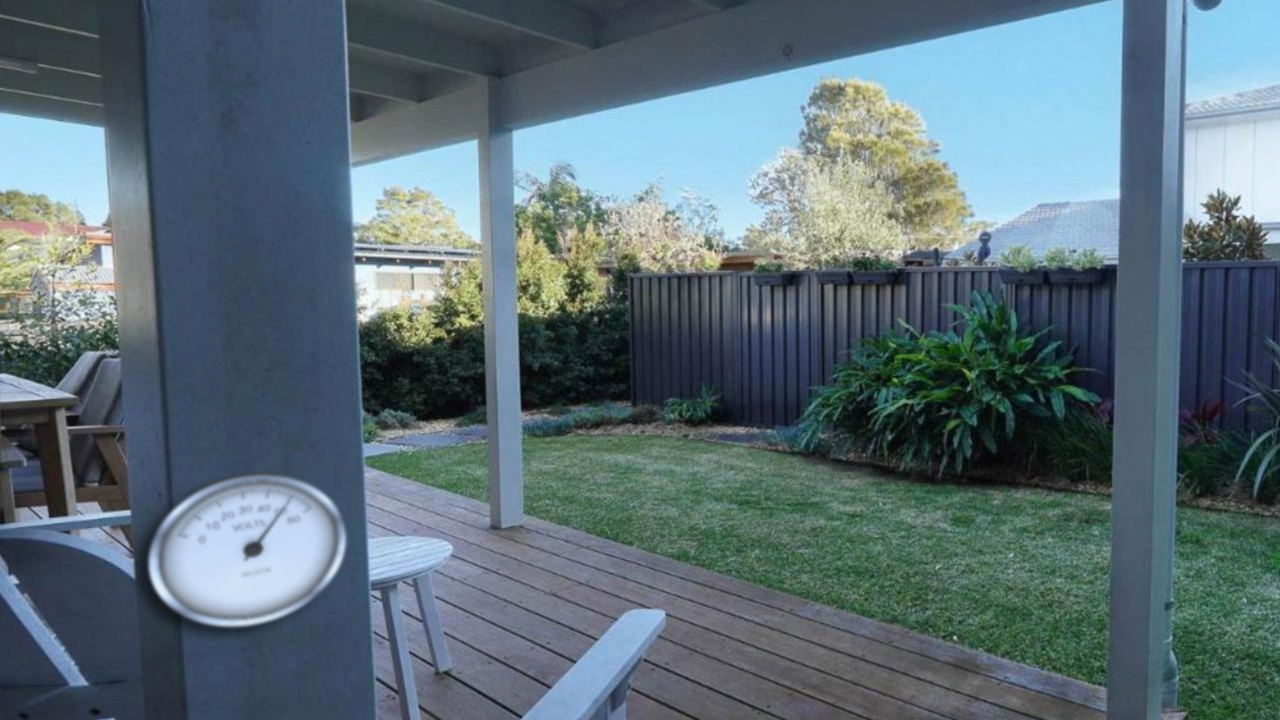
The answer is 50 V
